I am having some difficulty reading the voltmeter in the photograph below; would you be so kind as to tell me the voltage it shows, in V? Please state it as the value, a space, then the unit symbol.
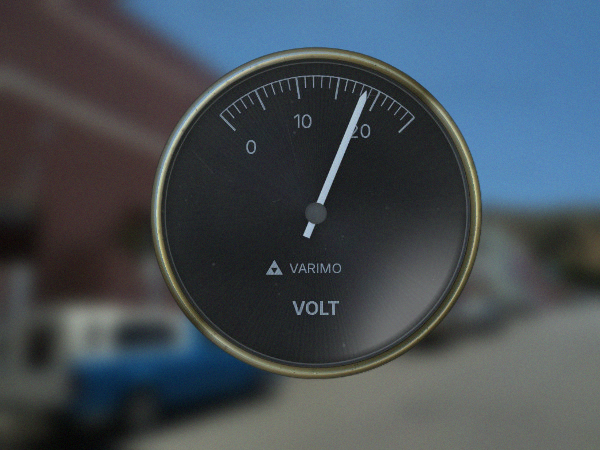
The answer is 18.5 V
